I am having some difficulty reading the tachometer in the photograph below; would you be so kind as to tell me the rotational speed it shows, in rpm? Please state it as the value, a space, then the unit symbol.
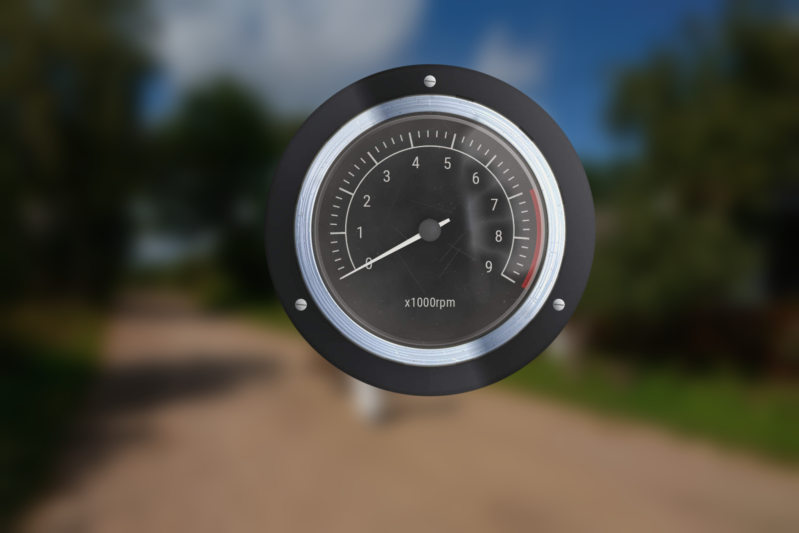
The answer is 0 rpm
